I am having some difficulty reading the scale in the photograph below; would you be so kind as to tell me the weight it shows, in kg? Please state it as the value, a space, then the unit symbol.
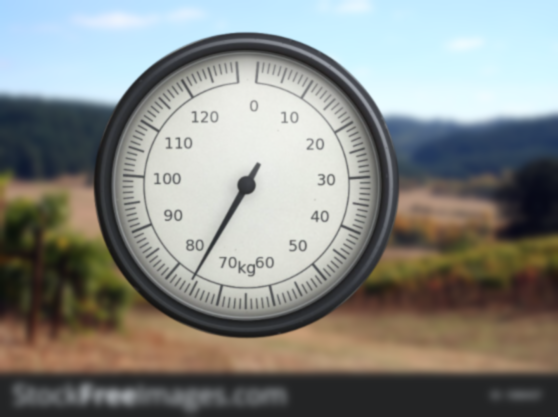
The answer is 76 kg
